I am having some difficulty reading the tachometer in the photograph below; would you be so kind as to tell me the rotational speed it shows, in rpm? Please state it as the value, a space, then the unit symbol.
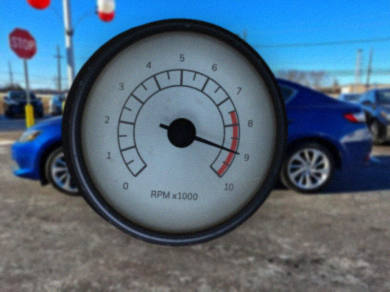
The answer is 9000 rpm
